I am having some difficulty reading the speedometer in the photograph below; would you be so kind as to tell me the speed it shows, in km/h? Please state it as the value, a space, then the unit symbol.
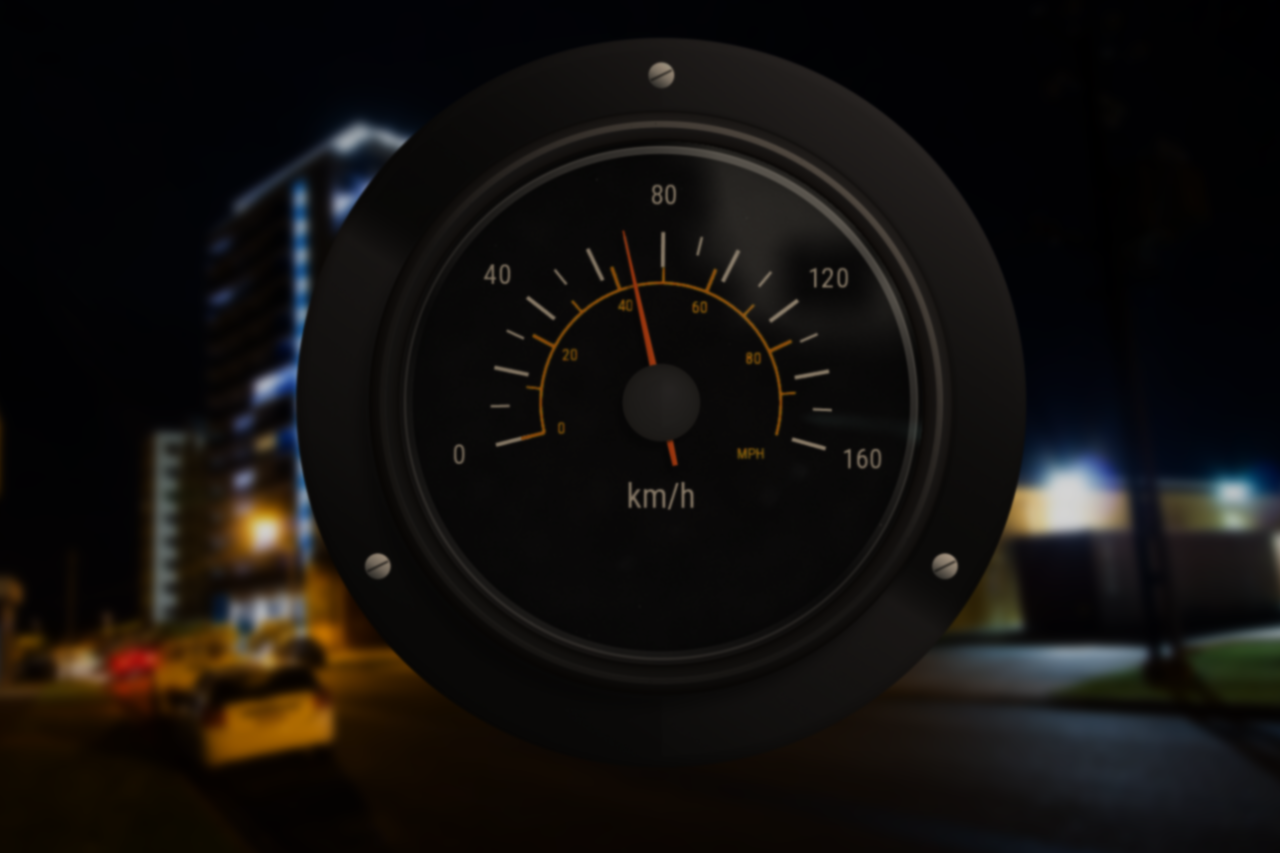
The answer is 70 km/h
